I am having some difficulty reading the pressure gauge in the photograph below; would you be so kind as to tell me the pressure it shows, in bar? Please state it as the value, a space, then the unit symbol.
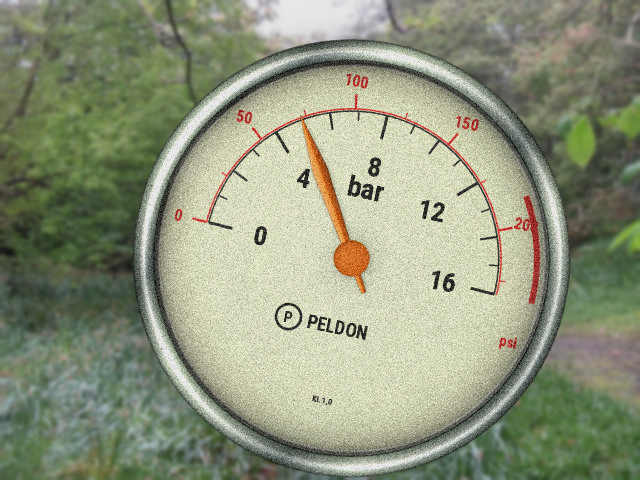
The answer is 5 bar
